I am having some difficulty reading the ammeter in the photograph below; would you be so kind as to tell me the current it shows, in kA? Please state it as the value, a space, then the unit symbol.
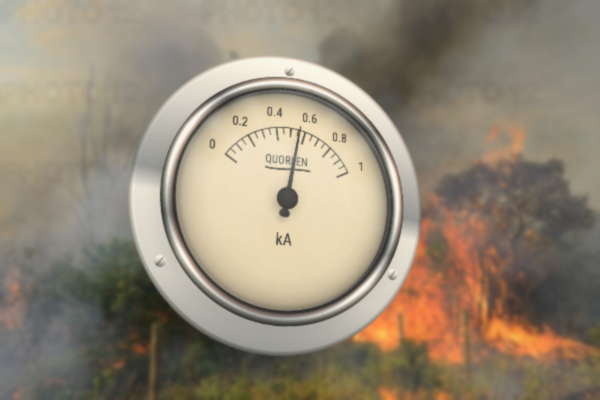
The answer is 0.55 kA
